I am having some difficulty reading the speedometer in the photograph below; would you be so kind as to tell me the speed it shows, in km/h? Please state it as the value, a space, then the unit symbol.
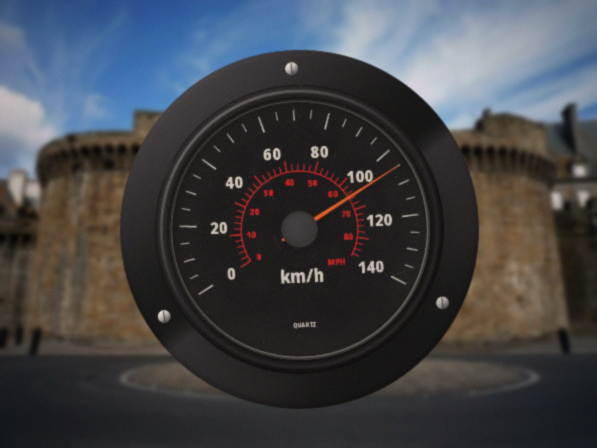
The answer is 105 km/h
